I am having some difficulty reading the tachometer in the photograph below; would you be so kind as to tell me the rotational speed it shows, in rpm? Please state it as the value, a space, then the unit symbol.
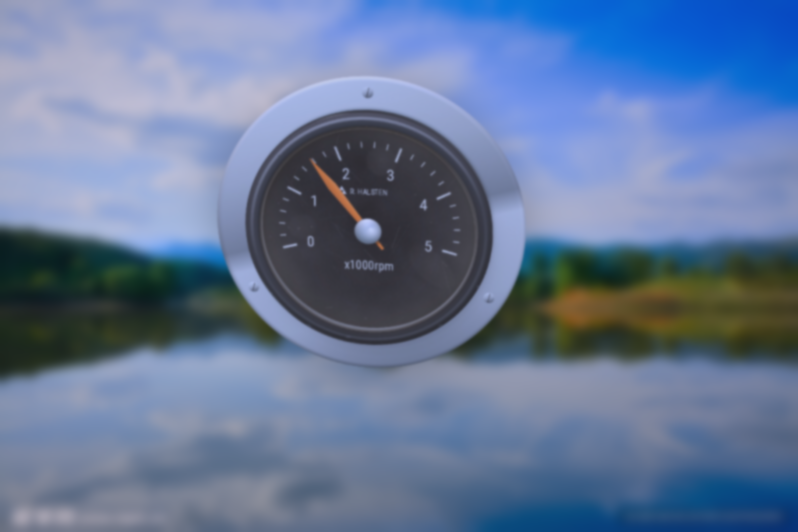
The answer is 1600 rpm
